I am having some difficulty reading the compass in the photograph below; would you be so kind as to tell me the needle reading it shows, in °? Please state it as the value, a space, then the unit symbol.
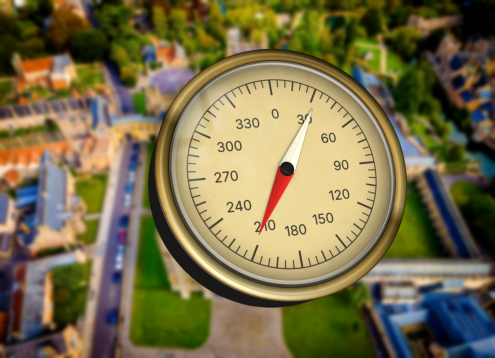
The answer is 212.5 °
